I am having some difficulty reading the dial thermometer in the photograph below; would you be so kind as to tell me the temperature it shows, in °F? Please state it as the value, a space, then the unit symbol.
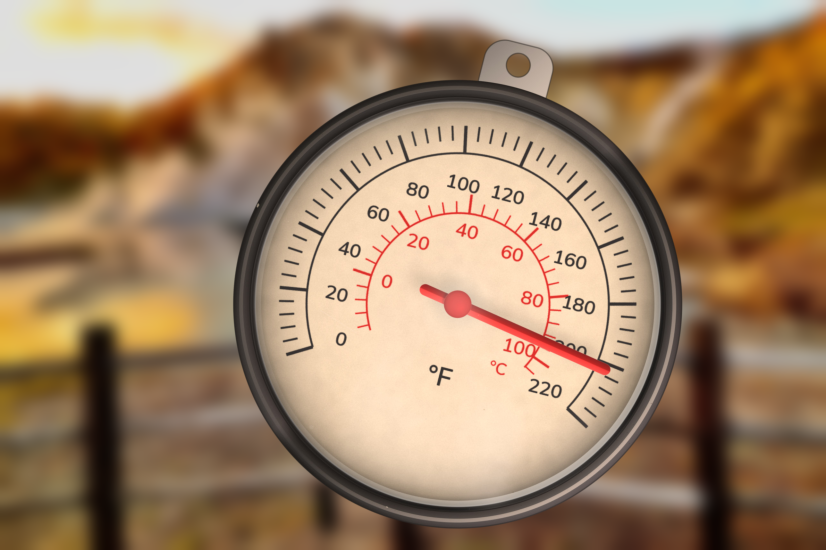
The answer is 202 °F
